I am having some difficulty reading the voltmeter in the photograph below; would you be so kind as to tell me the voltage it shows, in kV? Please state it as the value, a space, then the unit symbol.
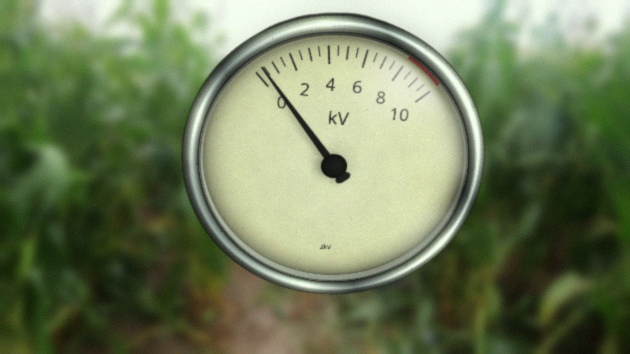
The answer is 0.5 kV
